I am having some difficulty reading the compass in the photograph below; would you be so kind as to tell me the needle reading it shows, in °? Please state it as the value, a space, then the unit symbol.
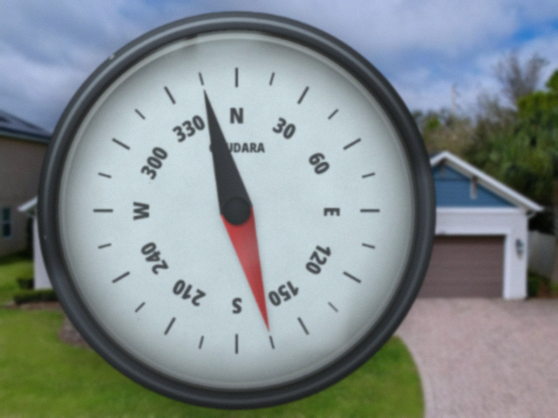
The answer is 165 °
